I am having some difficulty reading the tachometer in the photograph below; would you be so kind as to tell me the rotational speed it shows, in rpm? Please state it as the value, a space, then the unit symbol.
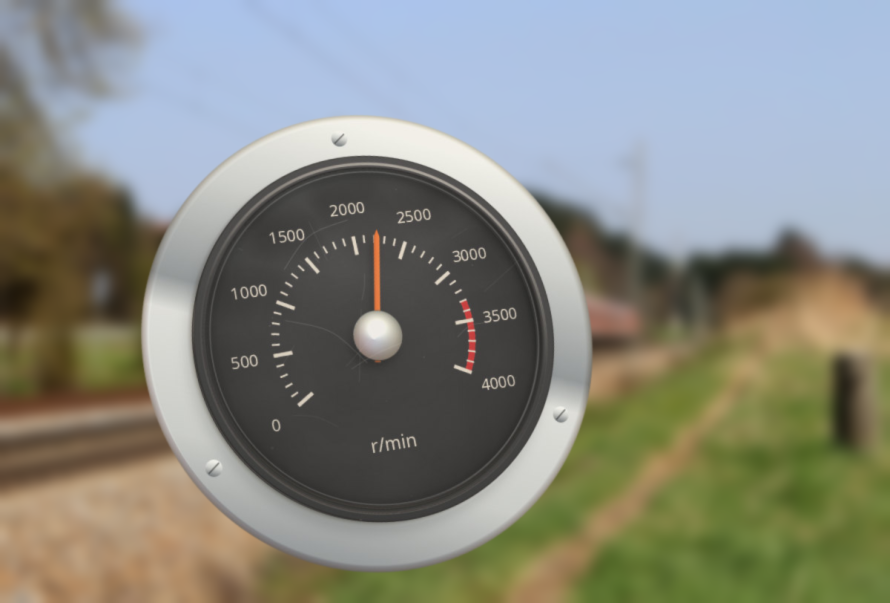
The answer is 2200 rpm
